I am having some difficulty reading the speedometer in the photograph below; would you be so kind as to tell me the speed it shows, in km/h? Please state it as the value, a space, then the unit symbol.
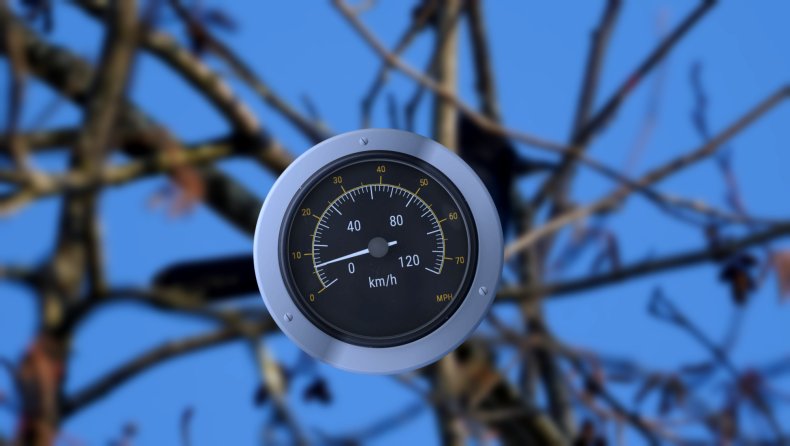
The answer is 10 km/h
